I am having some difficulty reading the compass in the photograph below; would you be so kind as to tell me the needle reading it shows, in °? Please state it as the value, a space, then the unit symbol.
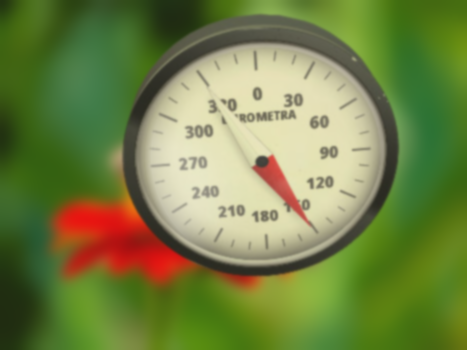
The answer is 150 °
